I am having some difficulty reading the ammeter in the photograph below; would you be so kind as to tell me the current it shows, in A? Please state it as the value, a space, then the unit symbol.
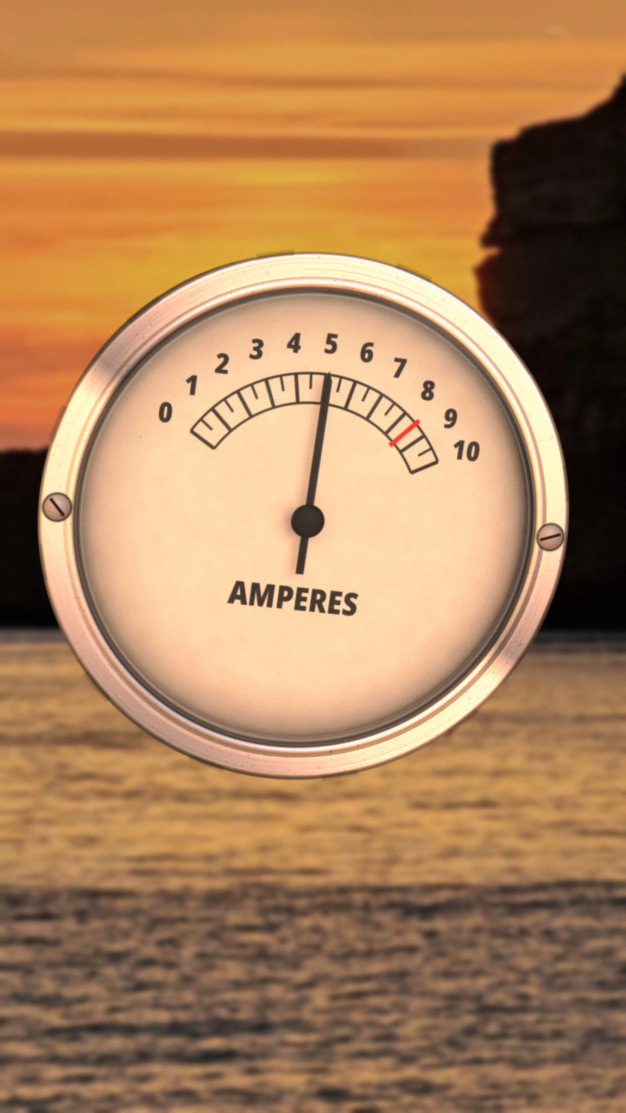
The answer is 5 A
